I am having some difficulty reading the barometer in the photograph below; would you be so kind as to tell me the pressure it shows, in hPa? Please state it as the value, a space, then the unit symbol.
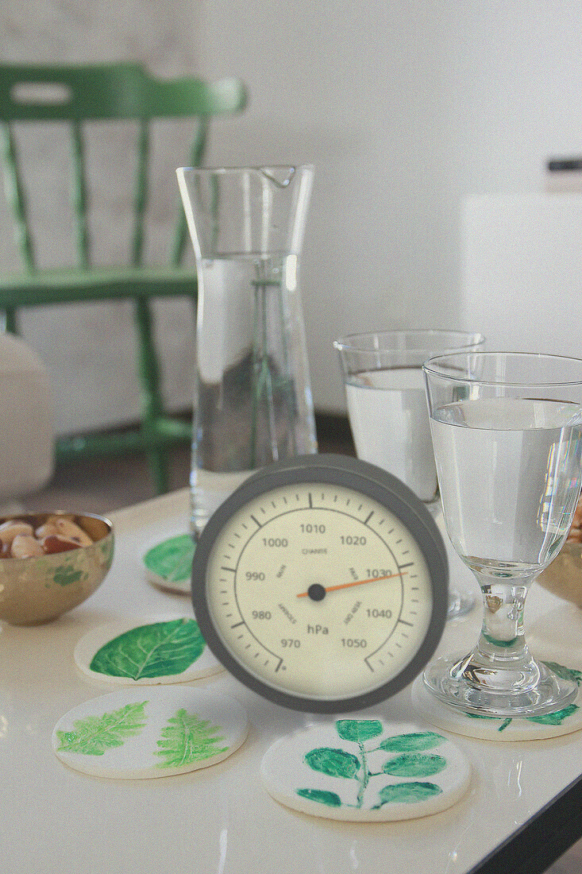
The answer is 1031 hPa
